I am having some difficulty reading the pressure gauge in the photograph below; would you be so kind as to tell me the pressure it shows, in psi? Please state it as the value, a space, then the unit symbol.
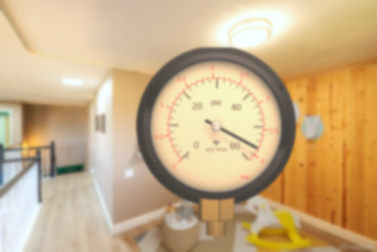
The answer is 56 psi
